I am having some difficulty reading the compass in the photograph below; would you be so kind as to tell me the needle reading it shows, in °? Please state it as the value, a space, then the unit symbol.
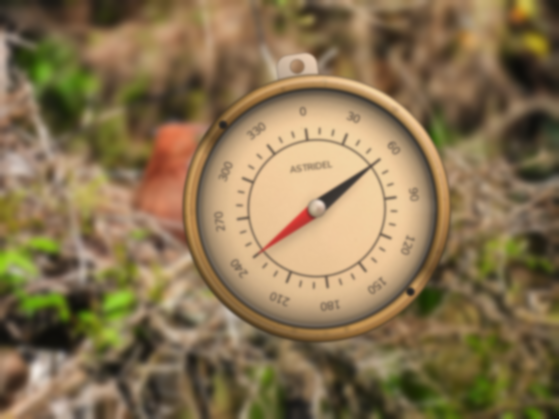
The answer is 240 °
